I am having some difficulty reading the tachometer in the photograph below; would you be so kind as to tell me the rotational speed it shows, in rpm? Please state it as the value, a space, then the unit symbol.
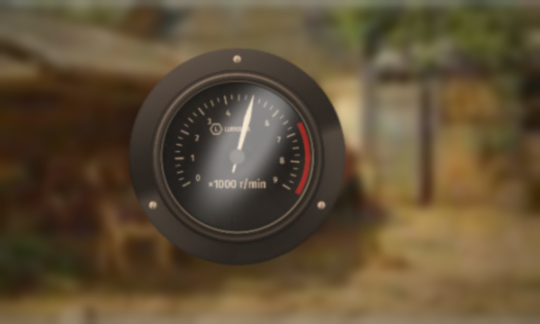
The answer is 5000 rpm
